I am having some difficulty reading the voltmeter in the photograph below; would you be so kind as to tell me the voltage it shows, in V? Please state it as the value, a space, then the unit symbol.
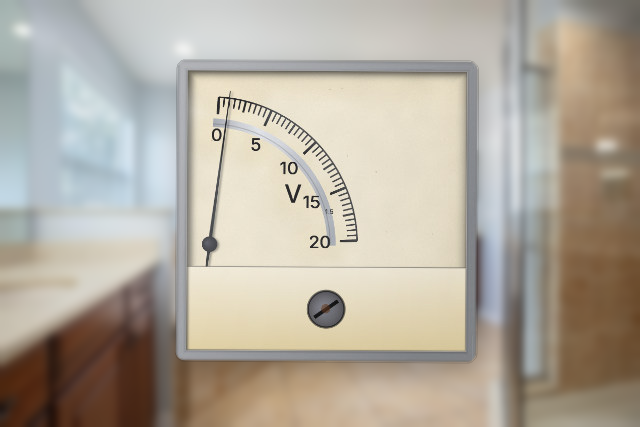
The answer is 1 V
